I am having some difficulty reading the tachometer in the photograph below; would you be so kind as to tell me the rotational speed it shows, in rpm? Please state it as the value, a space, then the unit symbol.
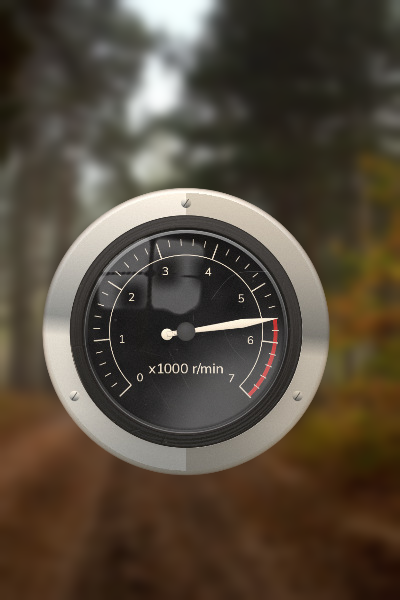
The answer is 5600 rpm
